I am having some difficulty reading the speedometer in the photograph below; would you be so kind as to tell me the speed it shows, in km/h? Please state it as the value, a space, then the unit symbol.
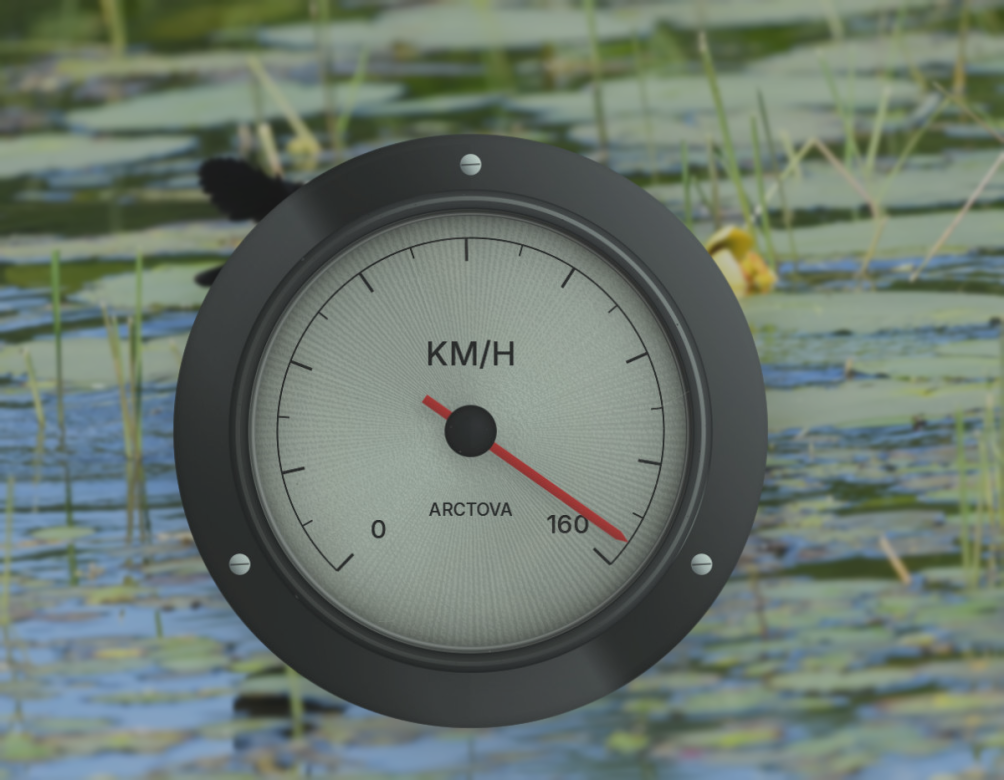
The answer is 155 km/h
